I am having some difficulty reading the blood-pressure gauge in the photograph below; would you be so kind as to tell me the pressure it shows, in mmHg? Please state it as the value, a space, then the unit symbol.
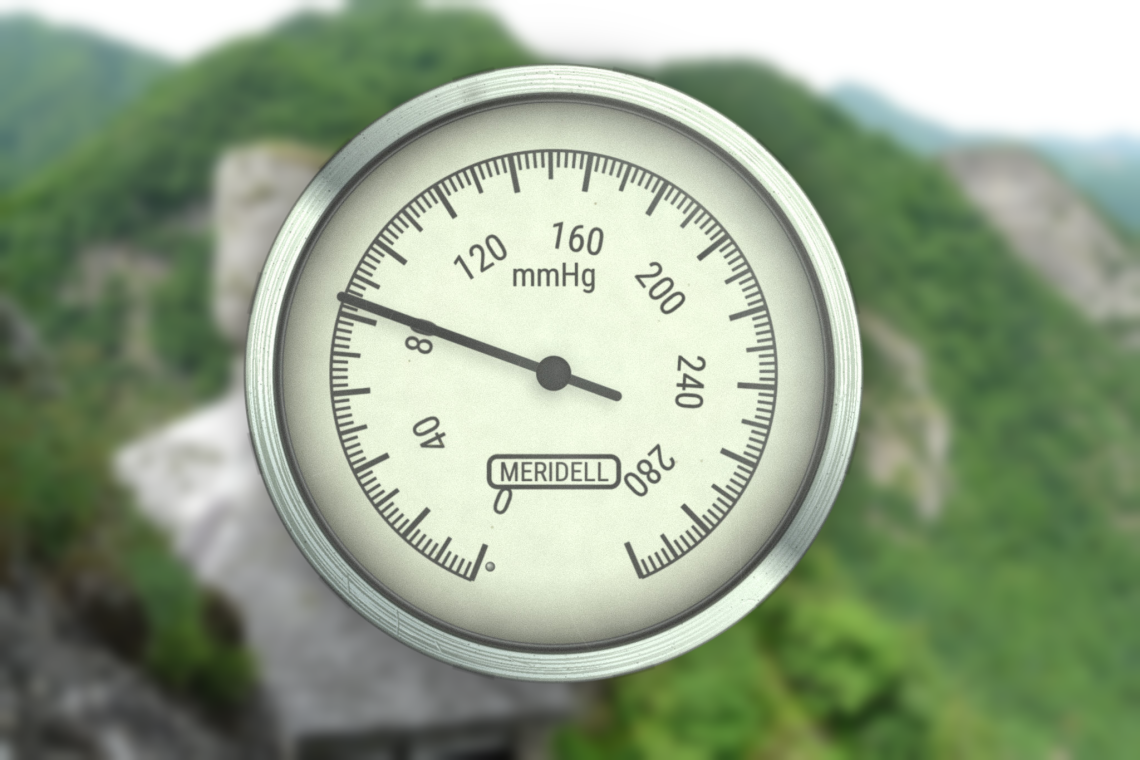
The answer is 84 mmHg
